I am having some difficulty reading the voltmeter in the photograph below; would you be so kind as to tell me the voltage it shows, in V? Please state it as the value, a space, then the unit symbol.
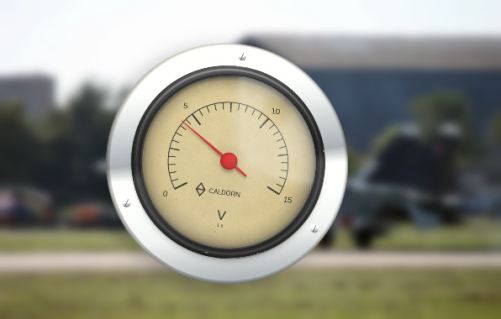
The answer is 4.25 V
